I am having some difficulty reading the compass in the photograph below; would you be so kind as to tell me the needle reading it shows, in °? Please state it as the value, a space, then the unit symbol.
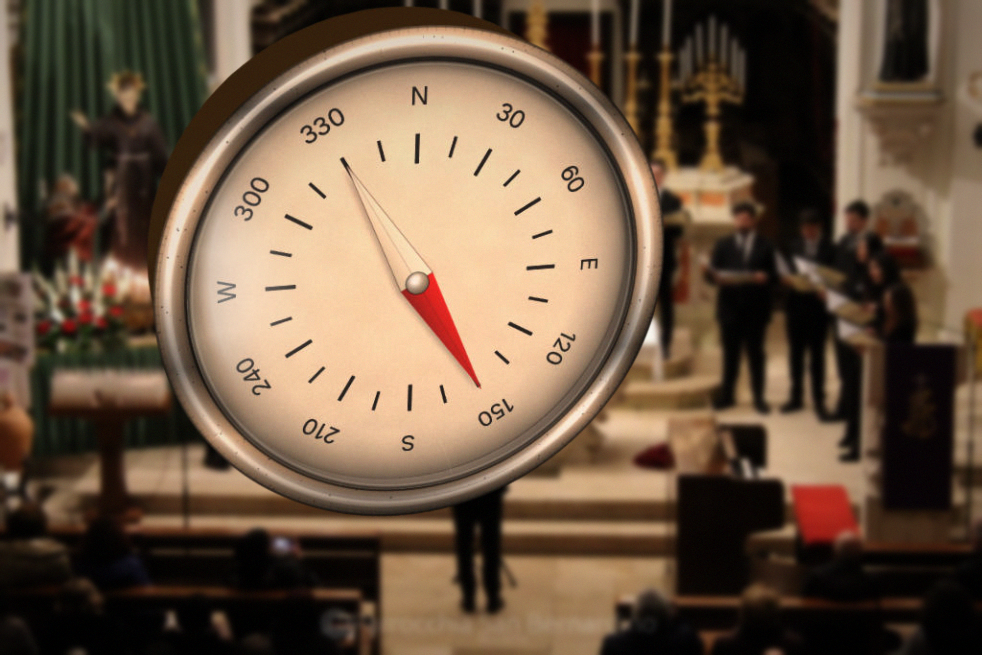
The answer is 150 °
